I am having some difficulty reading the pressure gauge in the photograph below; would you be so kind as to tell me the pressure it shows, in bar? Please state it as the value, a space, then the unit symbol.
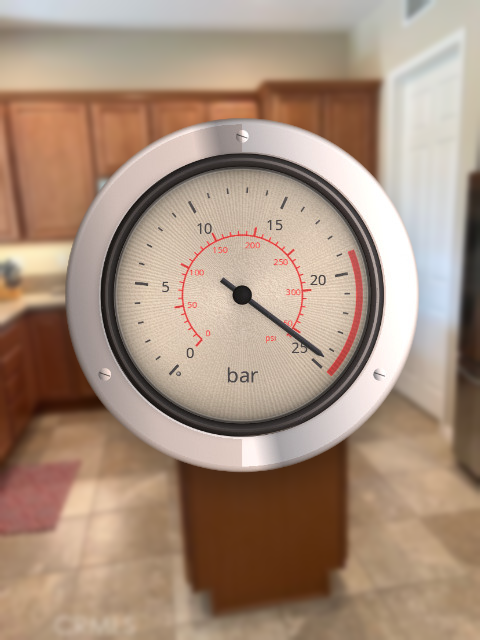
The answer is 24.5 bar
